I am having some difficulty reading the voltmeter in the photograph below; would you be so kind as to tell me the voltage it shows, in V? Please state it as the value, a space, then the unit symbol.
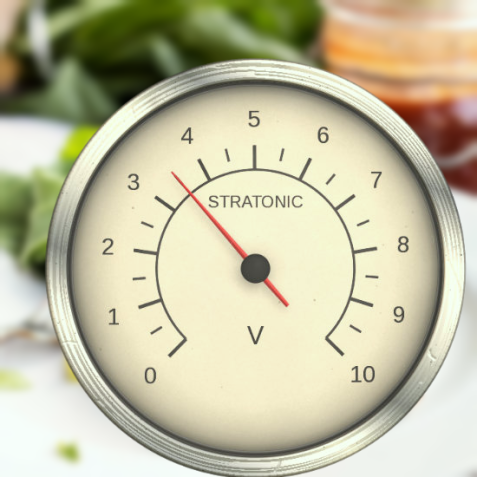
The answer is 3.5 V
